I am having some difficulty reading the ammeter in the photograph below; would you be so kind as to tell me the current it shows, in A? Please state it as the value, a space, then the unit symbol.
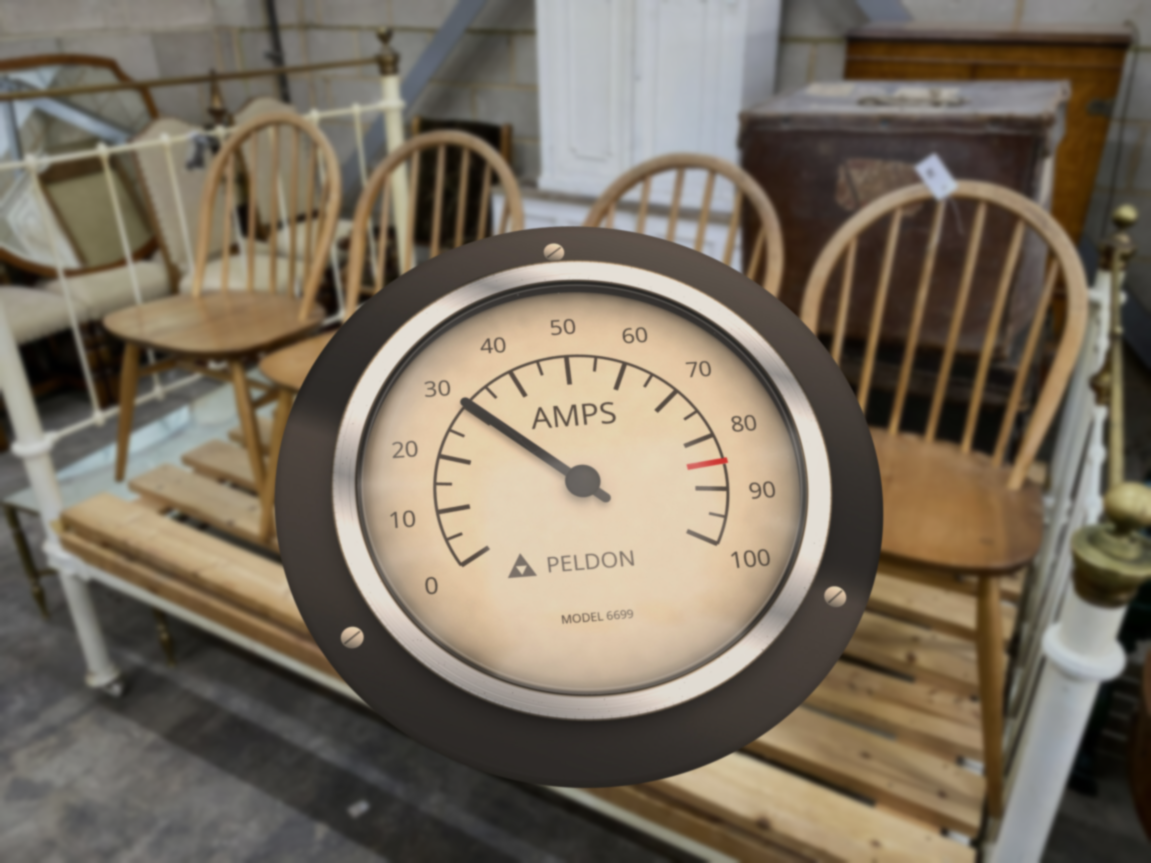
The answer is 30 A
